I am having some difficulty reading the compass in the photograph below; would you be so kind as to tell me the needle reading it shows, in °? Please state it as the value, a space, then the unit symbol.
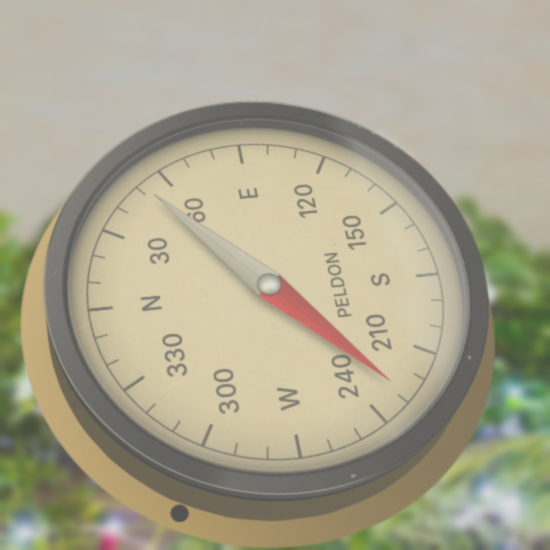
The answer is 230 °
